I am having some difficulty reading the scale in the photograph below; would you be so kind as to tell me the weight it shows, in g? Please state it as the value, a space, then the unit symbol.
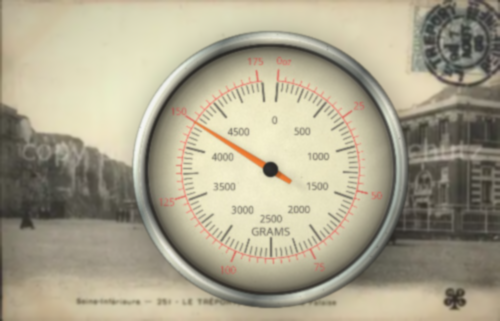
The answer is 4250 g
